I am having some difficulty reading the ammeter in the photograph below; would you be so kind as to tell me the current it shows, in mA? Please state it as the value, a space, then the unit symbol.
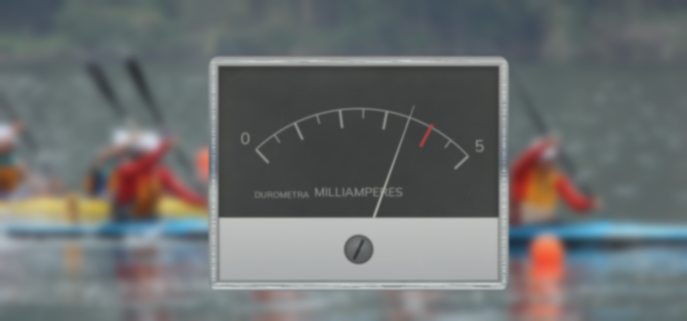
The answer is 3.5 mA
